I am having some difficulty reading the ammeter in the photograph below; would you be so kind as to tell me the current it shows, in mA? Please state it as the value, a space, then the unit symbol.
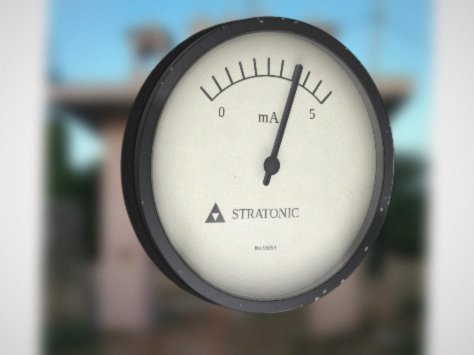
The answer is 3.5 mA
